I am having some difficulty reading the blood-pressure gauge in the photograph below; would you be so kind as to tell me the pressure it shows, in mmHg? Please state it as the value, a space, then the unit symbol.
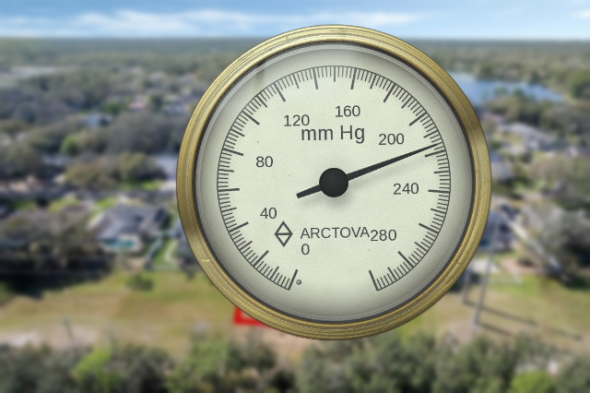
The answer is 216 mmHg
